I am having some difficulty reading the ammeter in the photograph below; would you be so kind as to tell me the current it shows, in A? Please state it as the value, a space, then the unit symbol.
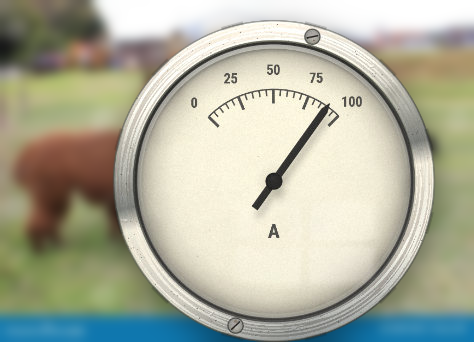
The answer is 90 A
